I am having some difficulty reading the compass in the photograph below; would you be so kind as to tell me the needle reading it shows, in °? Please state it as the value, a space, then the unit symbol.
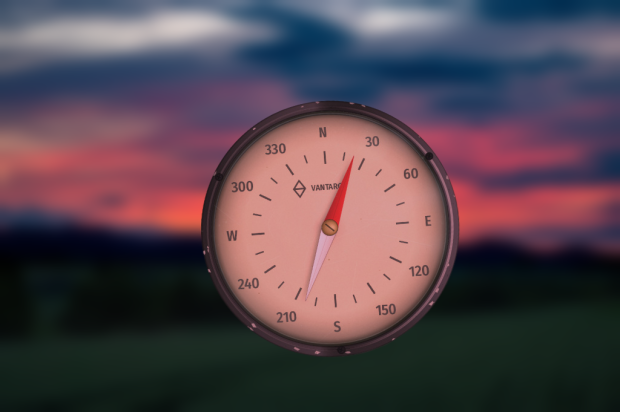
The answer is 22.5 °
